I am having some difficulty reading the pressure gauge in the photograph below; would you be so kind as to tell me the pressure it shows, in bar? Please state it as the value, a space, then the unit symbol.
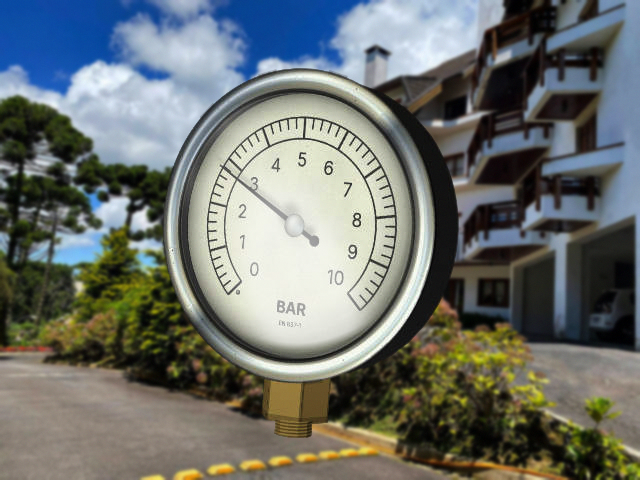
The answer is 2.8 bar
